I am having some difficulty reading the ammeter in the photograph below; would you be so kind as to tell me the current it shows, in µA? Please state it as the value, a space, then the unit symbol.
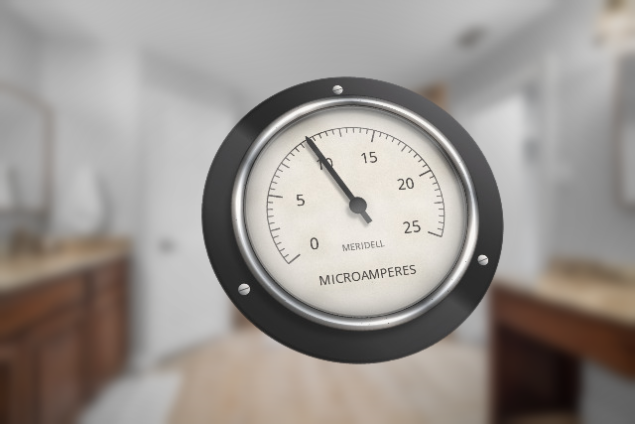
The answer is 10 µA
